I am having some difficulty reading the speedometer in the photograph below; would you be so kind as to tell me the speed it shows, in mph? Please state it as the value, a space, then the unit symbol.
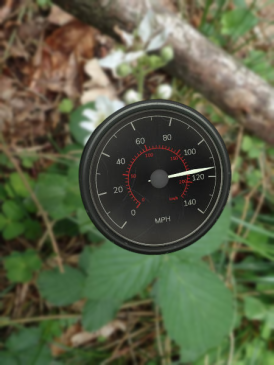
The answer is 115 mph
